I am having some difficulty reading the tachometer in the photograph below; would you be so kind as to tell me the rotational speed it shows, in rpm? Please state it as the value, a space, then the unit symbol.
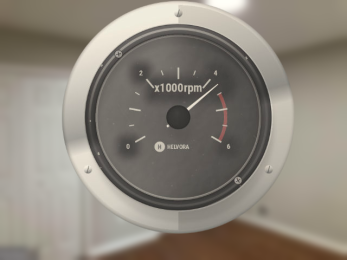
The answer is 4250 rpm
